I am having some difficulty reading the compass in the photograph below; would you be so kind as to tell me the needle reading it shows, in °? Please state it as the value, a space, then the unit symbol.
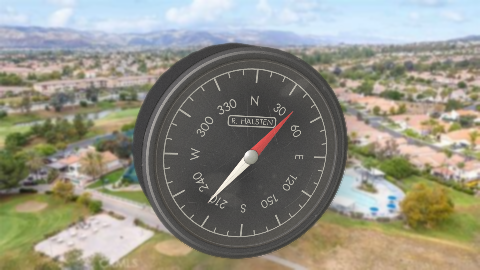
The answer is 40 °
